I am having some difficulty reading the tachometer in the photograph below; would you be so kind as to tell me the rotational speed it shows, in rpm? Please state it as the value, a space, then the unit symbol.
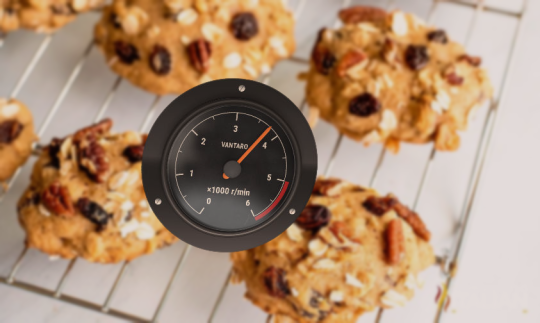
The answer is 3750 rpm
